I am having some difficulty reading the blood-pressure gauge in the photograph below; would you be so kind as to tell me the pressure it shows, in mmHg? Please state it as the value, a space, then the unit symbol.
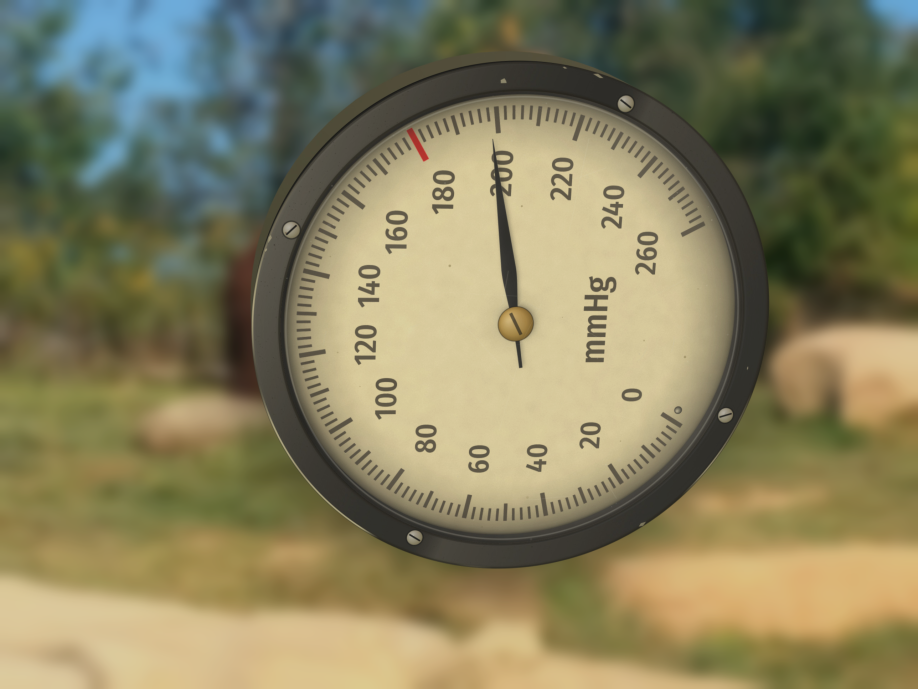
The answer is 198 mmHg
